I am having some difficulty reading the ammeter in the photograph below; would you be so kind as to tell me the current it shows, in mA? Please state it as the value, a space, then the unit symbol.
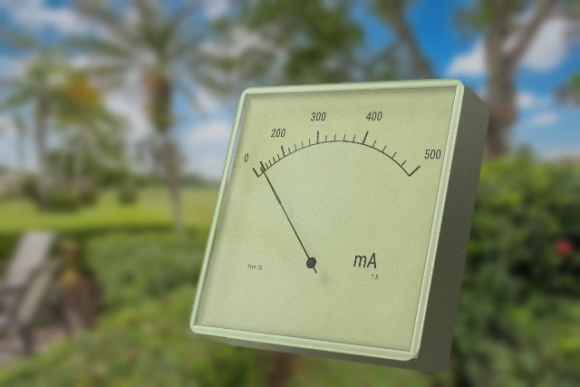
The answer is 100 mA
